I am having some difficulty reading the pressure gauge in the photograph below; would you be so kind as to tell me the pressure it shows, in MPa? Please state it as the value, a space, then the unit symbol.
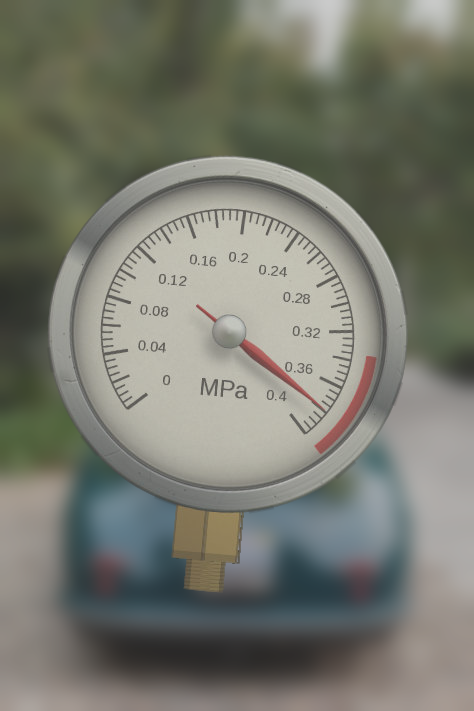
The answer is 0.38 MPa
